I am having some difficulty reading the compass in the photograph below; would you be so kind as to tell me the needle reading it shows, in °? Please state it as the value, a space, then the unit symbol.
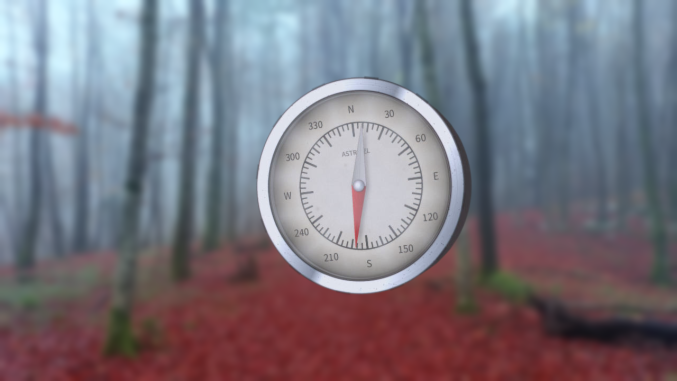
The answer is 190 °
